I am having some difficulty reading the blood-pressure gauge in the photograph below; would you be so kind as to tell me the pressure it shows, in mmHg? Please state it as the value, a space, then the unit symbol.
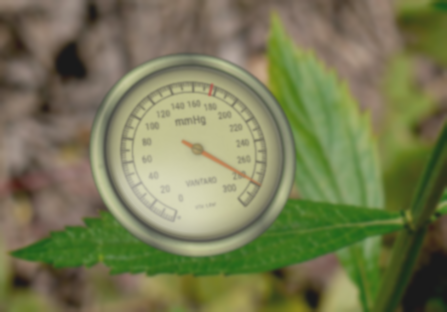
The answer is 280 mmHg
